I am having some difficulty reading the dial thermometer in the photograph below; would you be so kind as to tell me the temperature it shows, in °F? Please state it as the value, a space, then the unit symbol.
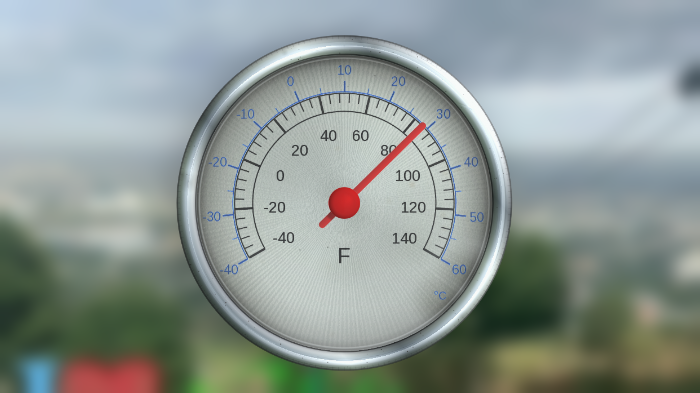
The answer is 84 °F
